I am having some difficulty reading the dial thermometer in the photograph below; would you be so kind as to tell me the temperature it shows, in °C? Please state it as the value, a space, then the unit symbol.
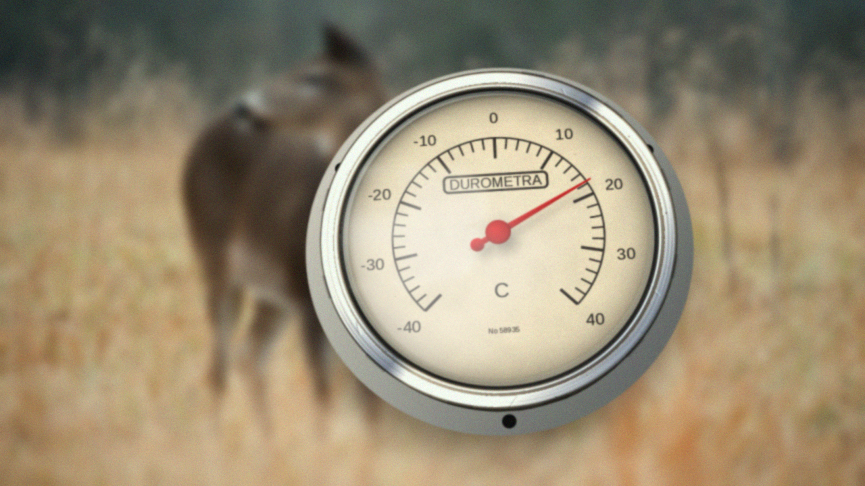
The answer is 18 °C
